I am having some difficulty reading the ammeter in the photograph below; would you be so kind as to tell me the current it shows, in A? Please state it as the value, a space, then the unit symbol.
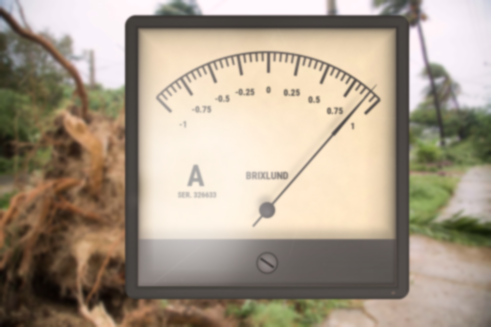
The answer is 0.9 A
